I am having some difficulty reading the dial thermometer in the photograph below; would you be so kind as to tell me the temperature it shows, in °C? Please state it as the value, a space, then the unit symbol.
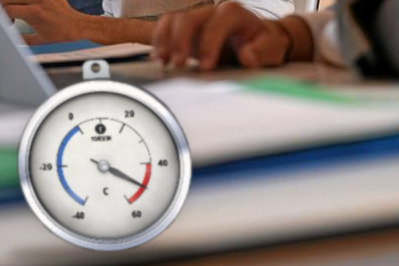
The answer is 50 °C
